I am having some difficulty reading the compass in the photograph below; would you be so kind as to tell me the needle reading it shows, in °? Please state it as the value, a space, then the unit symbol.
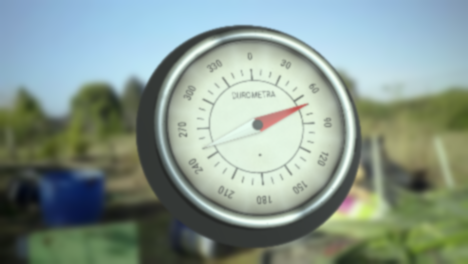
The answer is 70 °
